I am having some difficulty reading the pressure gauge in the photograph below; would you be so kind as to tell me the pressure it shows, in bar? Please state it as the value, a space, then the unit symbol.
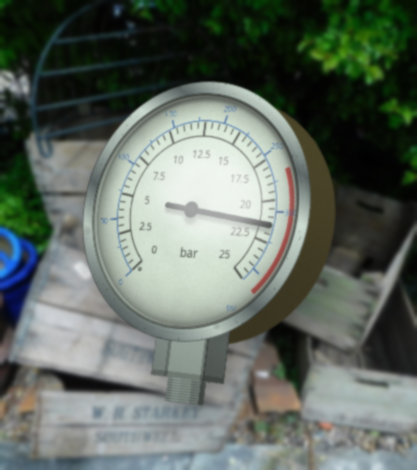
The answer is 21.5 bar
